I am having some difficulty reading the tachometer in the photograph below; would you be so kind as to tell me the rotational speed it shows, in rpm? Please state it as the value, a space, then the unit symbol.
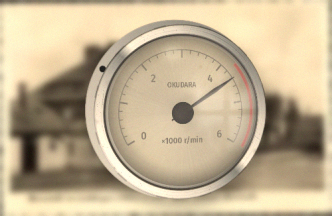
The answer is 4400 rpm
